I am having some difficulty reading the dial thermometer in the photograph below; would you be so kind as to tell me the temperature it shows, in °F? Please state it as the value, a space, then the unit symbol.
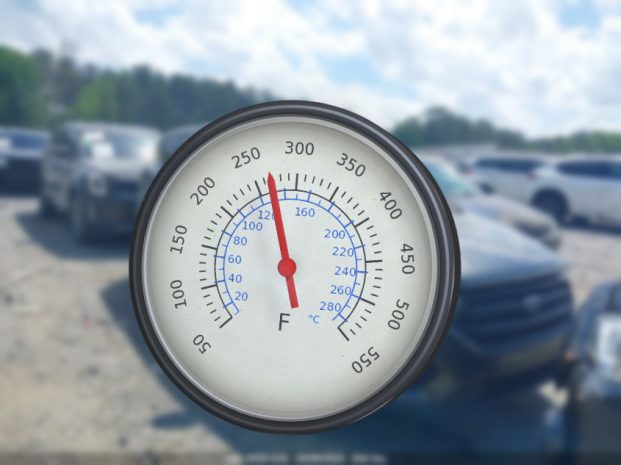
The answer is 270 °F
